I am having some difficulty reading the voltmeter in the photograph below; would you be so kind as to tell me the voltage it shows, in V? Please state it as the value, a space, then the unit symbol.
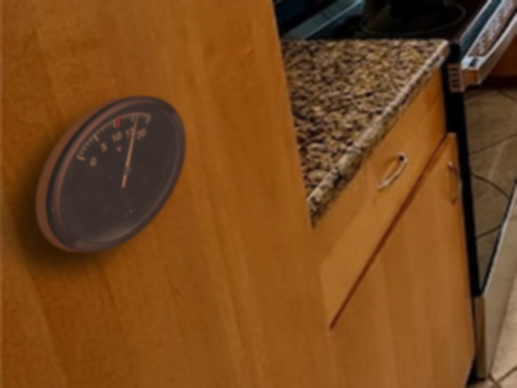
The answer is 15 V
